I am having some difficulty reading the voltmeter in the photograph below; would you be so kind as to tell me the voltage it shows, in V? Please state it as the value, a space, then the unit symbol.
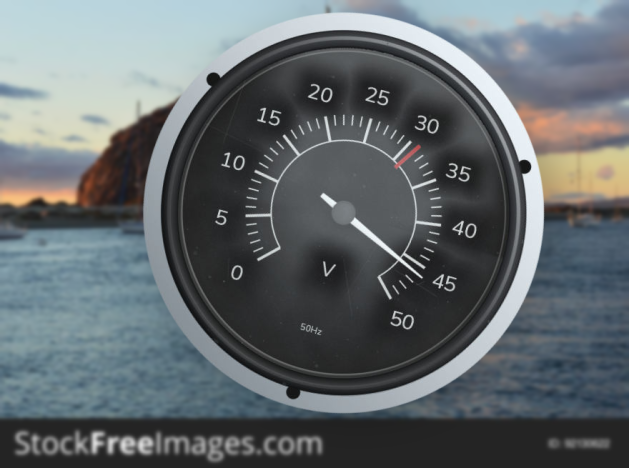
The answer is 46 V
